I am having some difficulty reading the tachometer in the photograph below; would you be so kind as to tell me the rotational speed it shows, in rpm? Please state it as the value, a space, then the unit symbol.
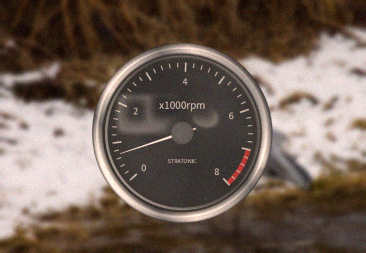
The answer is 700 rpm
